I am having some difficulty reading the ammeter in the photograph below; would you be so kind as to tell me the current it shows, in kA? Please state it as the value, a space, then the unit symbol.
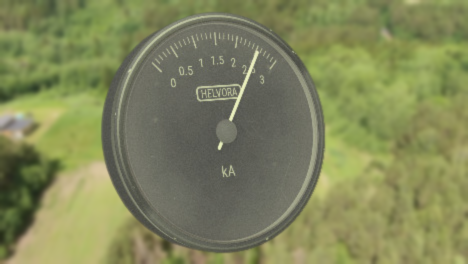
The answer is 2.5 kA
